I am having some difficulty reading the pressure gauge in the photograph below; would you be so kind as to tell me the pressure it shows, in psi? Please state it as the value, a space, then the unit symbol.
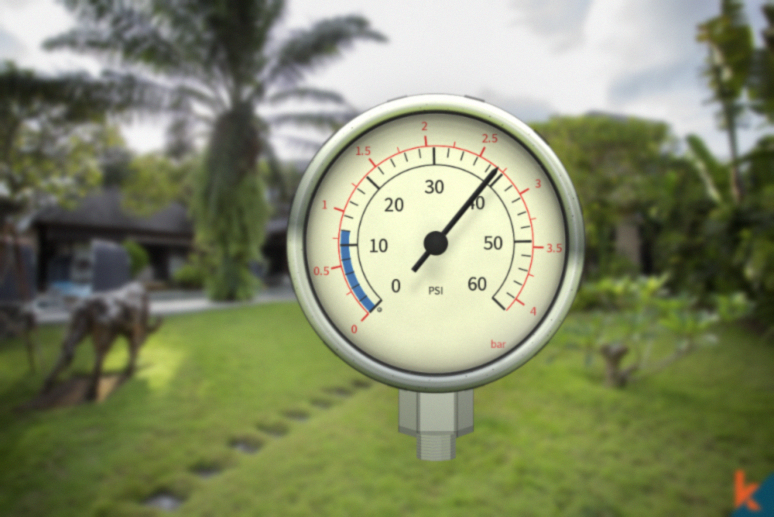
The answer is 39 psi
